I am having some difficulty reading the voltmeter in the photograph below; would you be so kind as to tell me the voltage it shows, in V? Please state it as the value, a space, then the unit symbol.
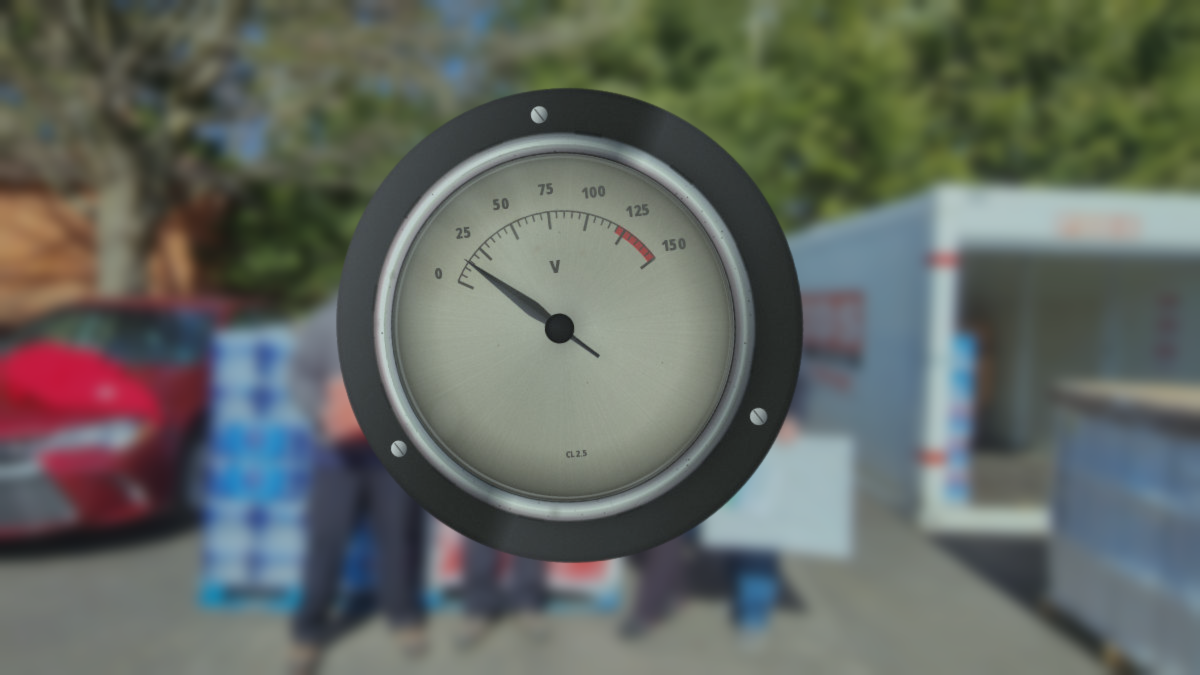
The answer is 15 V
